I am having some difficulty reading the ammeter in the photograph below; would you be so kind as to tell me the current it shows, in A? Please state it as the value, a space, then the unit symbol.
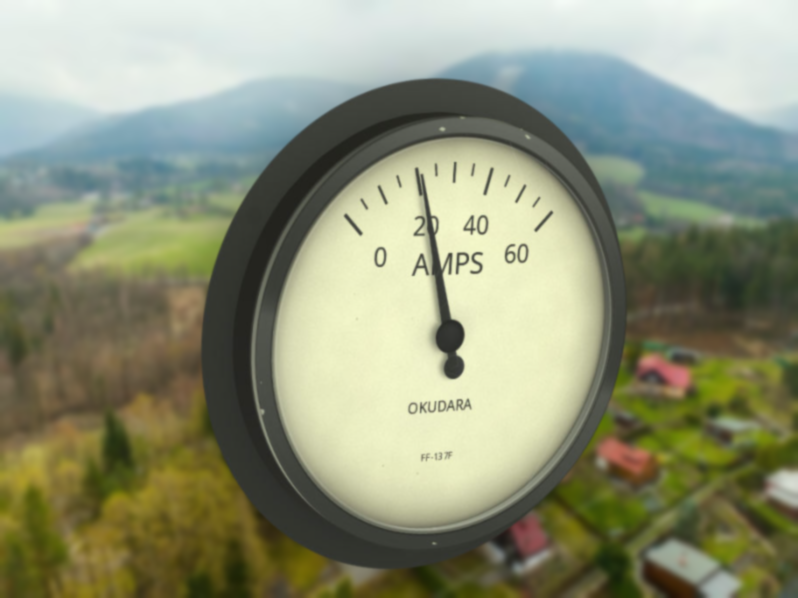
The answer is 20 A
